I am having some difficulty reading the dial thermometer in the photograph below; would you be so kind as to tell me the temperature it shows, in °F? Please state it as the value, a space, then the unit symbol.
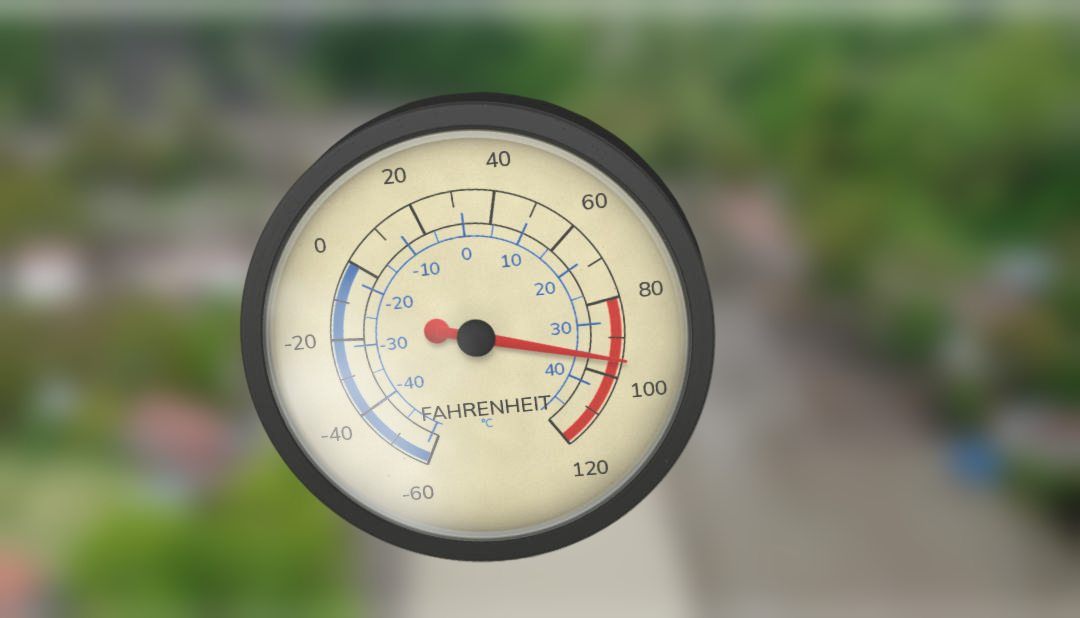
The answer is 95 °F
